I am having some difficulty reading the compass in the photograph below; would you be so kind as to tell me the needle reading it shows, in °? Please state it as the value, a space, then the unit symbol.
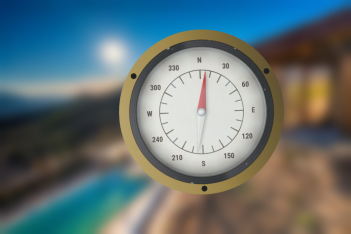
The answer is 7.5 °
